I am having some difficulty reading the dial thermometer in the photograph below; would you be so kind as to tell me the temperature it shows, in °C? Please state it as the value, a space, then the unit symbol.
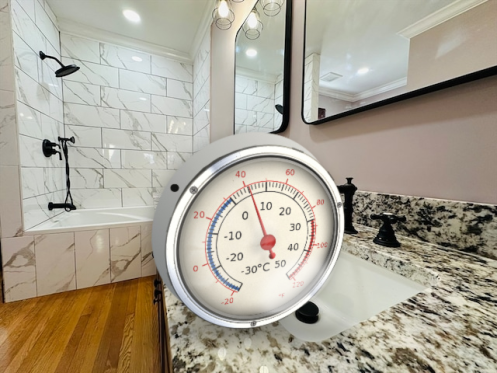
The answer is 5 °C
